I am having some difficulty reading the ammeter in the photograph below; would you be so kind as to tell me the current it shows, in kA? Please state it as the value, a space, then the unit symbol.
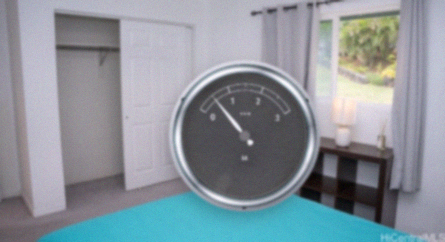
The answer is 0.5 kA
